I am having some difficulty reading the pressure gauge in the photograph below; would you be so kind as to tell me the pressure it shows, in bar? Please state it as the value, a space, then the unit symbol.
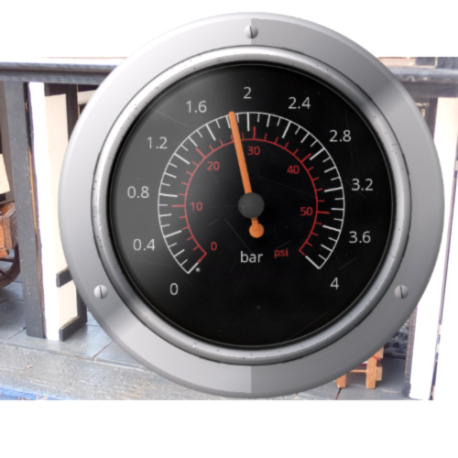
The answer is 1.85 bar
